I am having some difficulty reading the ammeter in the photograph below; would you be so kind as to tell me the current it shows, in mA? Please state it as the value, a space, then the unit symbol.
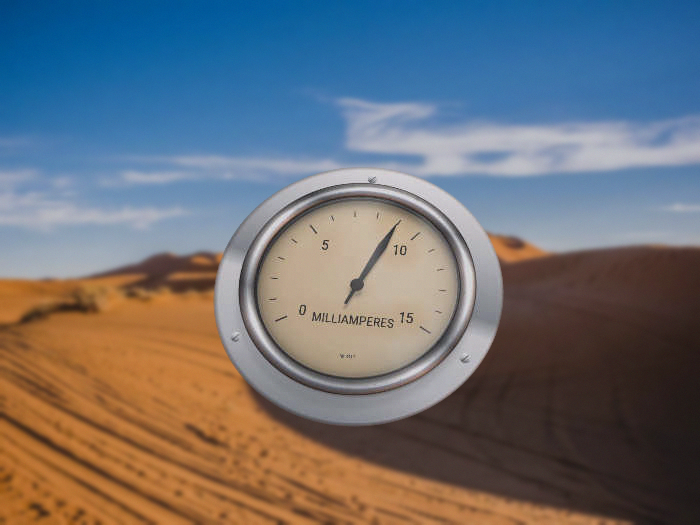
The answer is 9 mA
